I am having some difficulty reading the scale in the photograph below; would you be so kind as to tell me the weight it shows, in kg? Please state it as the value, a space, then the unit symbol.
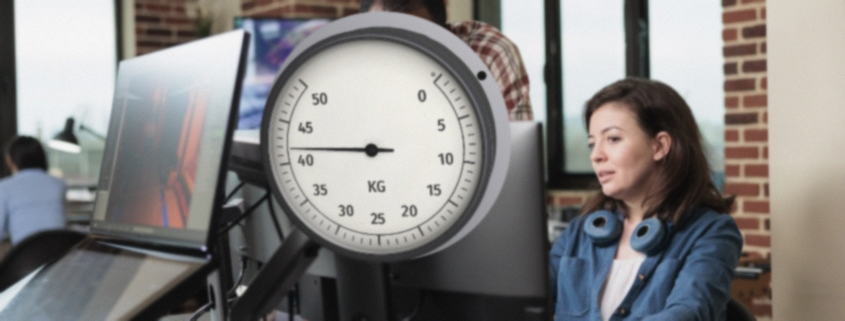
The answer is 42 kg
